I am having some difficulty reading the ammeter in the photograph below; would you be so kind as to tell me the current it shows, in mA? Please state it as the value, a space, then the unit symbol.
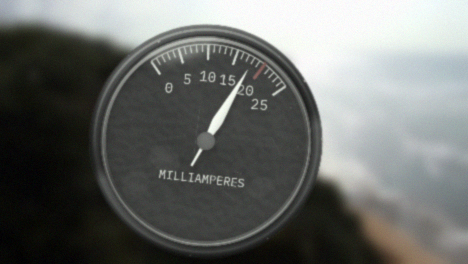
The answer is 18 mA
